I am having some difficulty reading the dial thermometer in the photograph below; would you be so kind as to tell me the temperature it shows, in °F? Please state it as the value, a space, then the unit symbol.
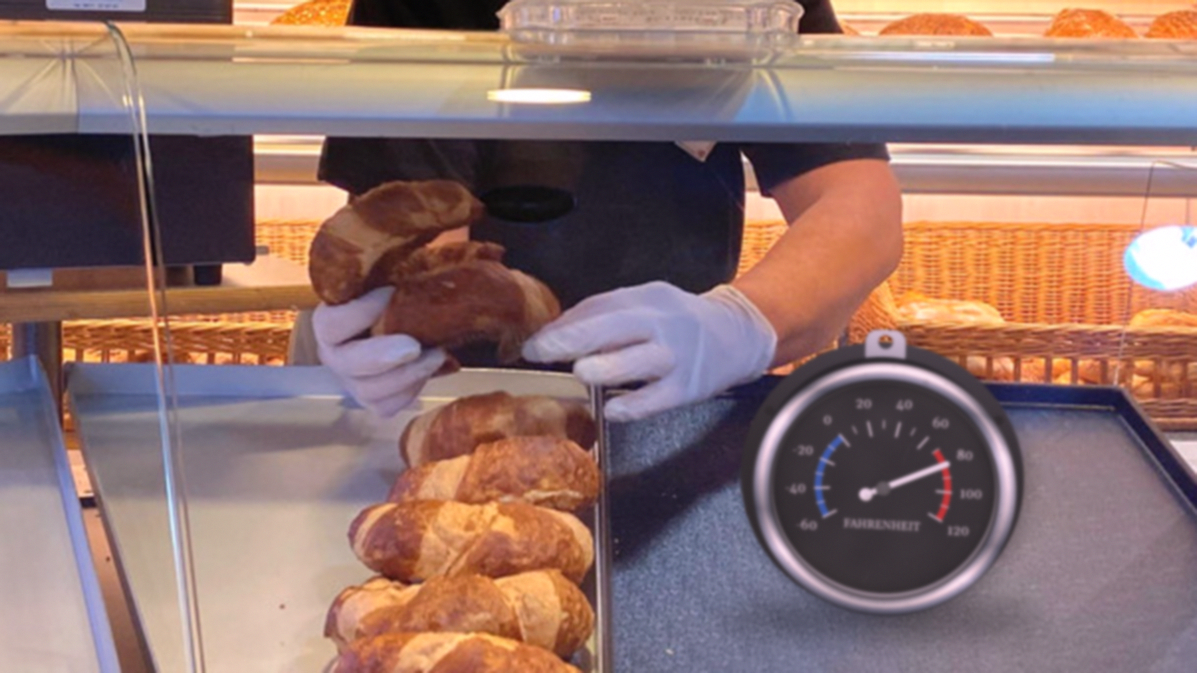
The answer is 80 °F
